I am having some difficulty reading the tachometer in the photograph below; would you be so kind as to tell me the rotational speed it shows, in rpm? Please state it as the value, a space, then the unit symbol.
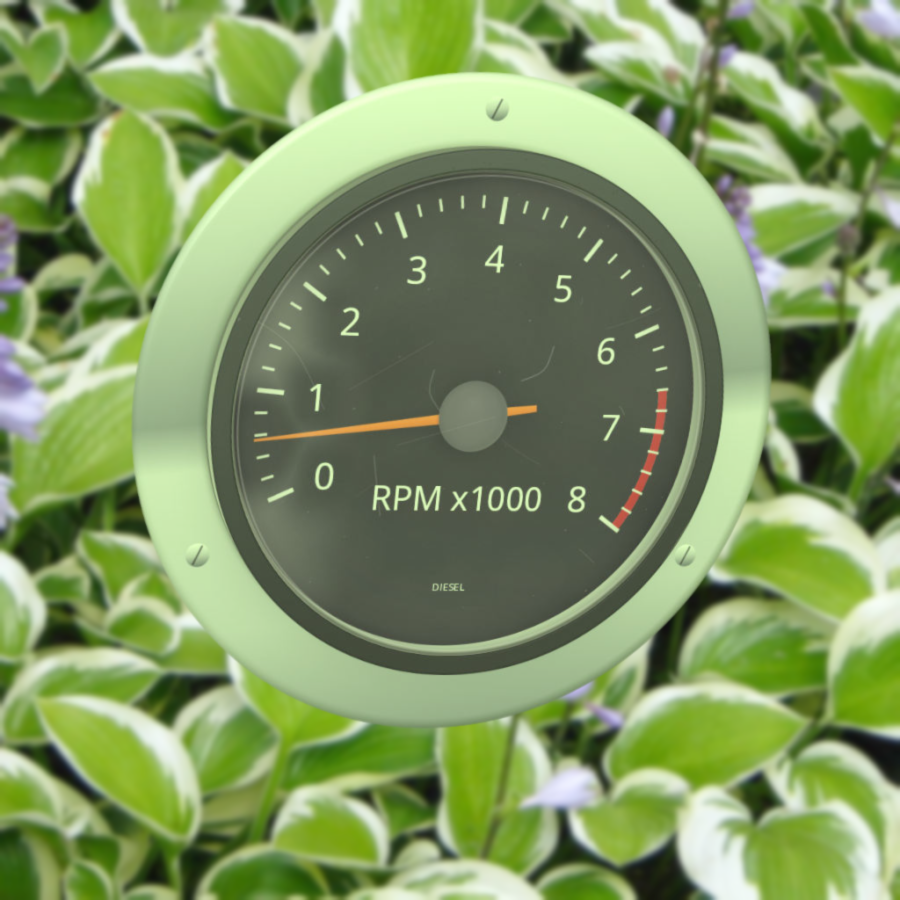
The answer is 600 rpm
